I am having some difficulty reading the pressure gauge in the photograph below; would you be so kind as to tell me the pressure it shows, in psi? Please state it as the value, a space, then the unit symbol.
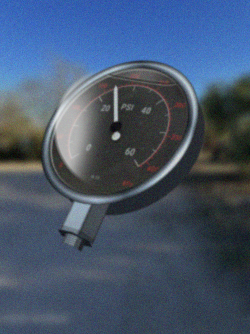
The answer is 25 psi
